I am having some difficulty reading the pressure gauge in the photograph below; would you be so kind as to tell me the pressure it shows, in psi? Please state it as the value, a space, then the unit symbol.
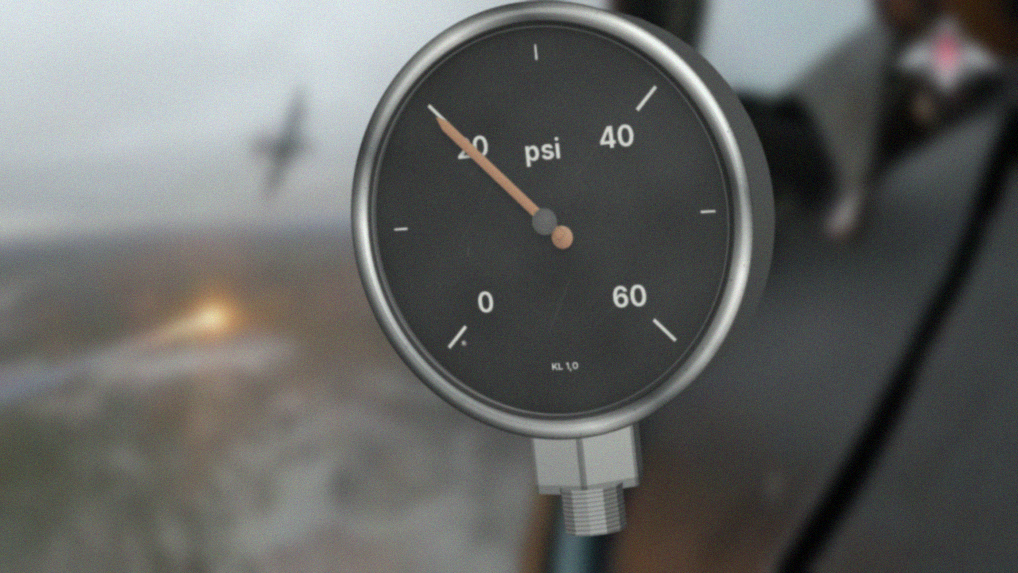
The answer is 20 psi
